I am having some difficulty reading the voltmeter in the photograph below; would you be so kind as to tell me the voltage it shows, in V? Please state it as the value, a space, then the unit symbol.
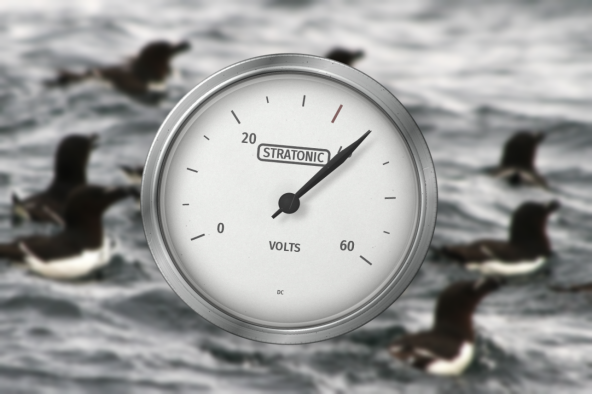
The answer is 40 V
